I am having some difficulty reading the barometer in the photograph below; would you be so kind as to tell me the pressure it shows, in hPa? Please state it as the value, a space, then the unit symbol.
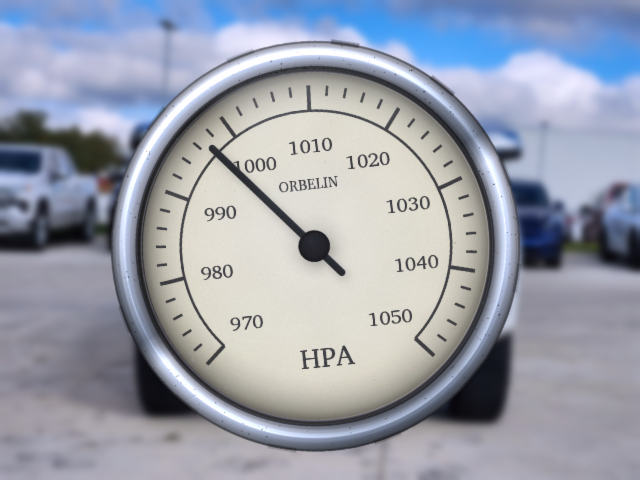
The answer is 997 hPa
